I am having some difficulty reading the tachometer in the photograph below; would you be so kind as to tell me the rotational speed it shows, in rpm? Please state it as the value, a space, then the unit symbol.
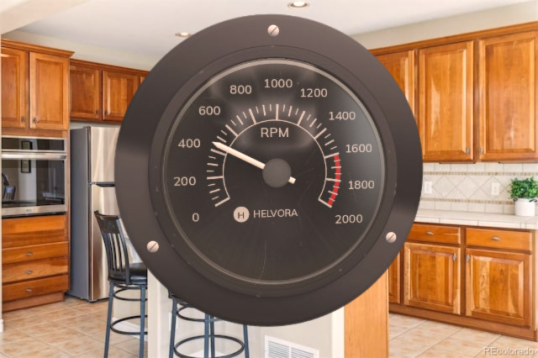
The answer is 450 rpm
